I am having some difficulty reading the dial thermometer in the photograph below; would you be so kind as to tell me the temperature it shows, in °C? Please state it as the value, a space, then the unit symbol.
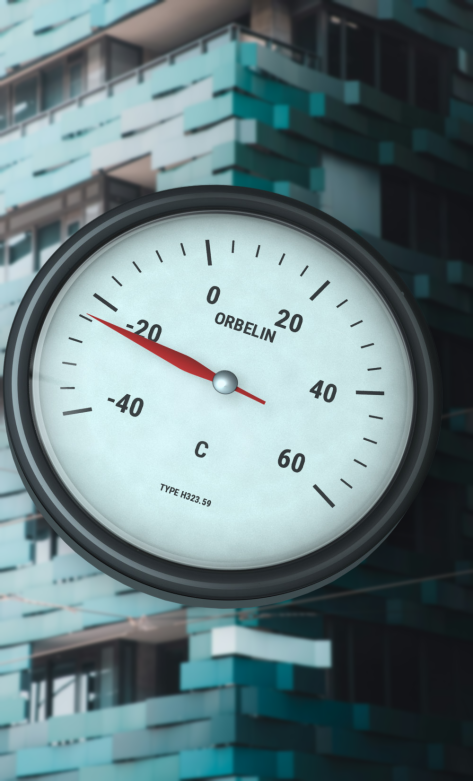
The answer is -24 °C
